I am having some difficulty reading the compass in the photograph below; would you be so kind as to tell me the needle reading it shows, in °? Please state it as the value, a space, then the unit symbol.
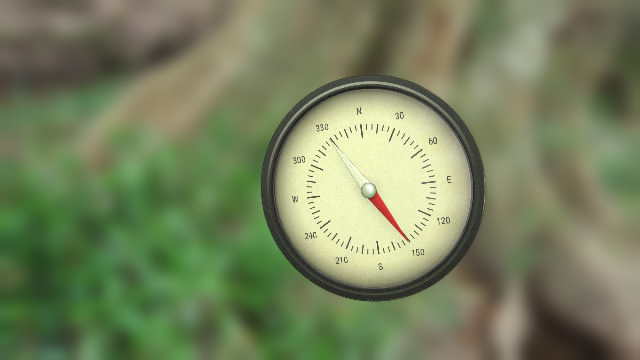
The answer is 150 °
